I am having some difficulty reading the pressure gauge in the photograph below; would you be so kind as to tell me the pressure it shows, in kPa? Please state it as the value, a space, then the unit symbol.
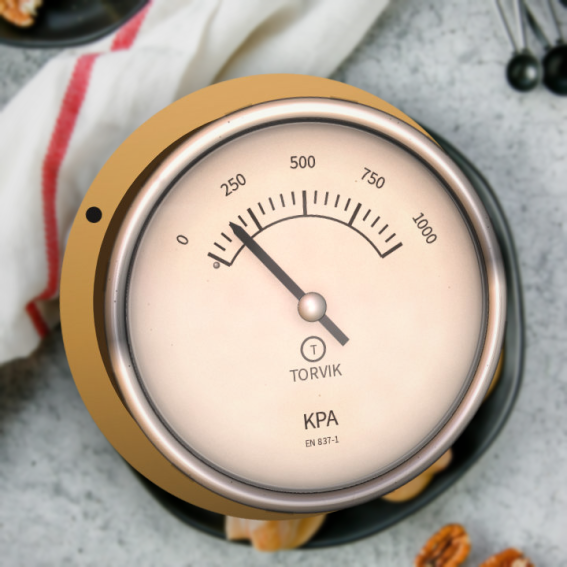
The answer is 150 kPa
